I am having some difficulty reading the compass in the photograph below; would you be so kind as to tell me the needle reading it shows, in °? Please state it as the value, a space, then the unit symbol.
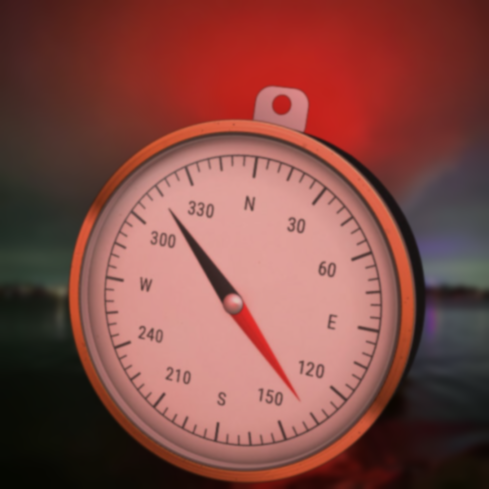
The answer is 135 °
